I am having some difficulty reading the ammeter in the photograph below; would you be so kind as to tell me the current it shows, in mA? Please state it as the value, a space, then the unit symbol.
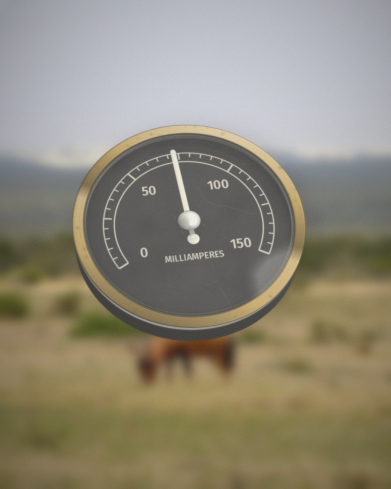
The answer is 72.5 mA
